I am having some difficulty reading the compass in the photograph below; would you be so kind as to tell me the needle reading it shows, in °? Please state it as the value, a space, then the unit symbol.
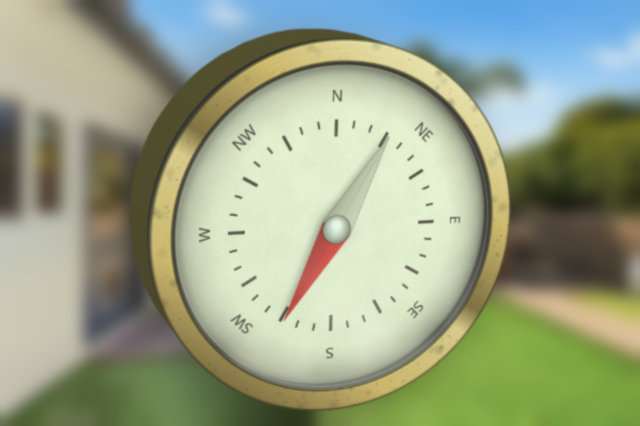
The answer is 210 °
